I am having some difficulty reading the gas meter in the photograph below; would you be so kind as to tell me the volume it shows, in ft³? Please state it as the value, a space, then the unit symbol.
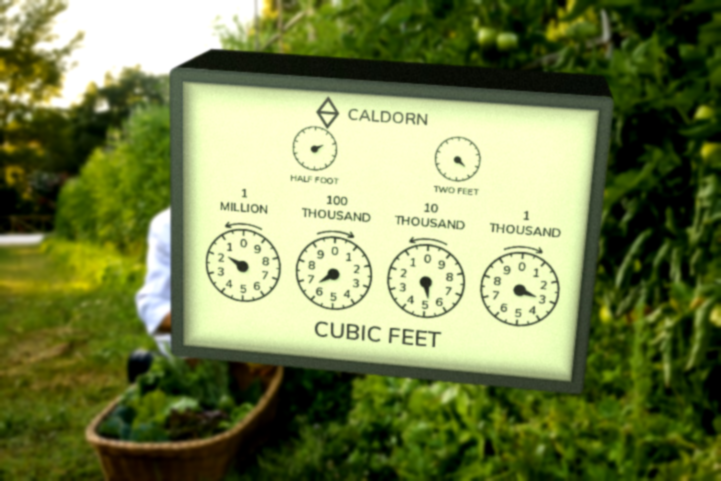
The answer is 165300 ft³
